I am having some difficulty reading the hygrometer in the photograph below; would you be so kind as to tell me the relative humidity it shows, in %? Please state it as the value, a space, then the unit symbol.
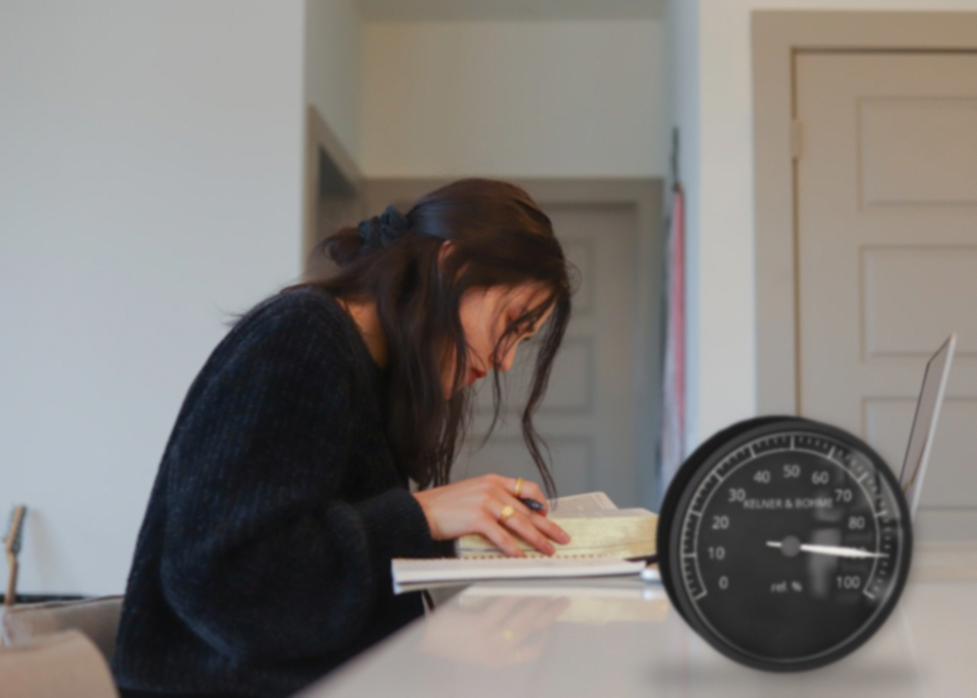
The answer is 90 %
